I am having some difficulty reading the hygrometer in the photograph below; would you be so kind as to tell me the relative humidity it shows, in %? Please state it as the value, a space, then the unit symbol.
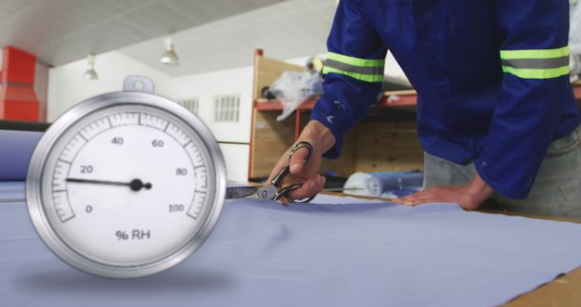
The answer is 14 %
